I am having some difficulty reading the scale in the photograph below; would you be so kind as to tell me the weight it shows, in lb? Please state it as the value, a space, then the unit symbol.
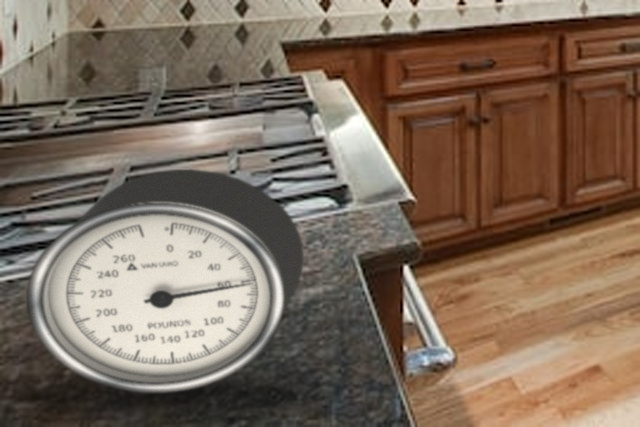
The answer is 60 lb
